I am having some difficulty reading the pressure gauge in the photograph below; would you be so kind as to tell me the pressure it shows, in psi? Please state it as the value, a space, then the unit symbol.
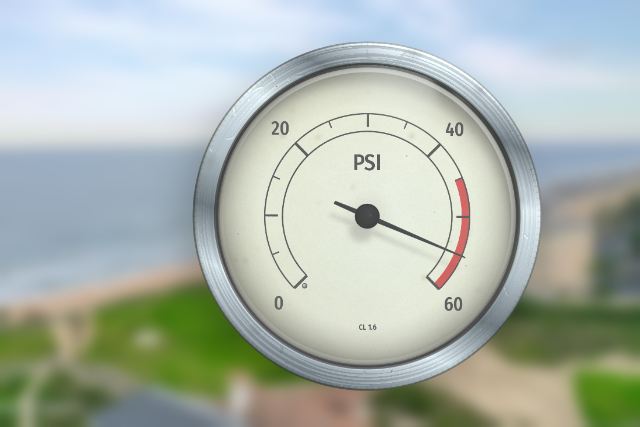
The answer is 55 psi
